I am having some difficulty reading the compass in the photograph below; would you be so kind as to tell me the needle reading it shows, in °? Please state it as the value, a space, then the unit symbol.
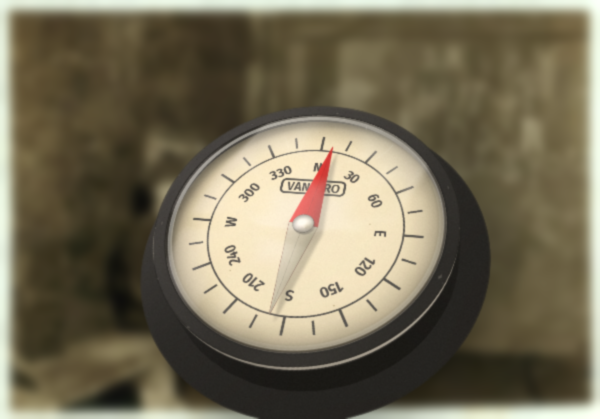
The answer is 7.5 °
